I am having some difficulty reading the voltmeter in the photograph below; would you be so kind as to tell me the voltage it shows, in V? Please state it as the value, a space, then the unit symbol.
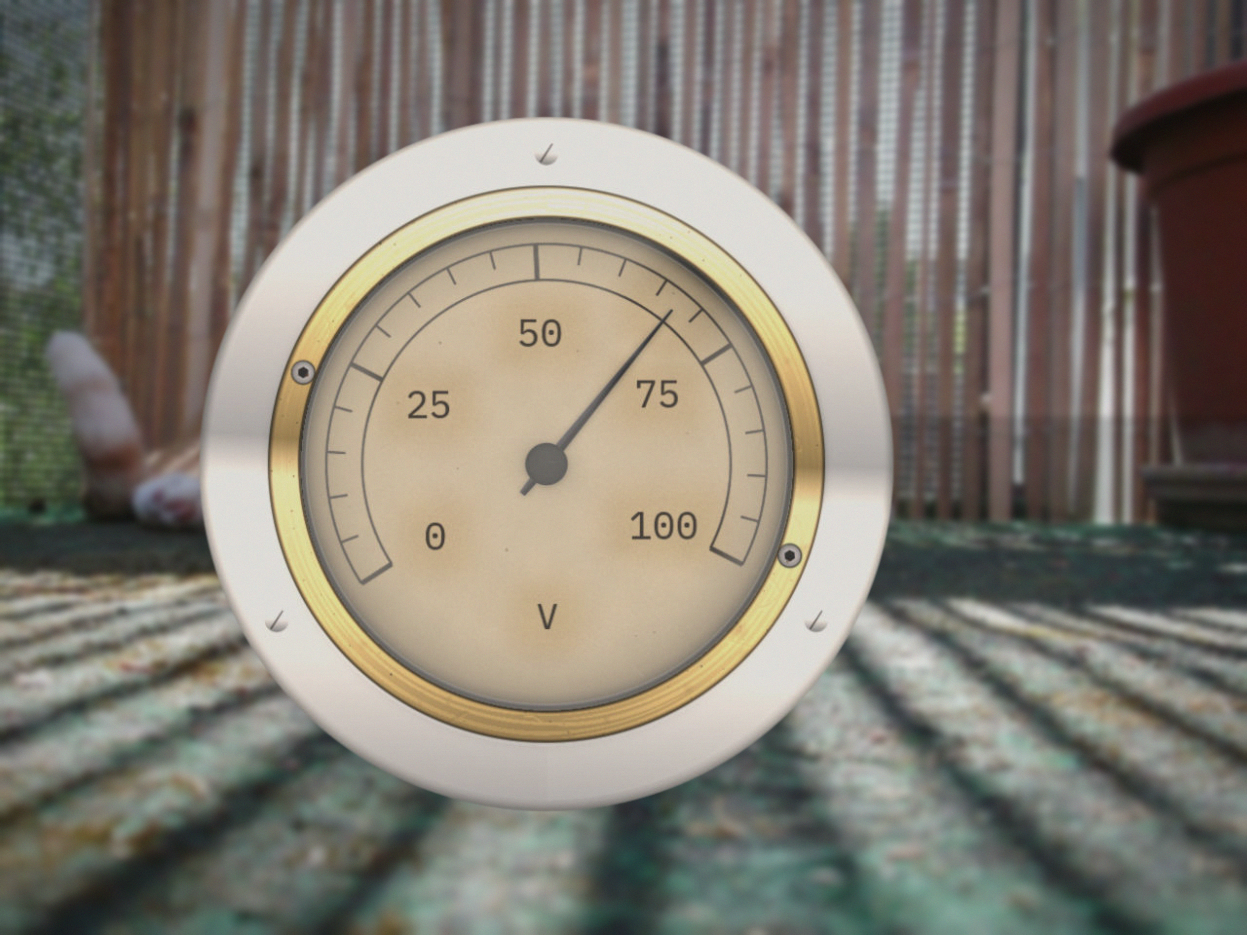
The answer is 67.5 V
